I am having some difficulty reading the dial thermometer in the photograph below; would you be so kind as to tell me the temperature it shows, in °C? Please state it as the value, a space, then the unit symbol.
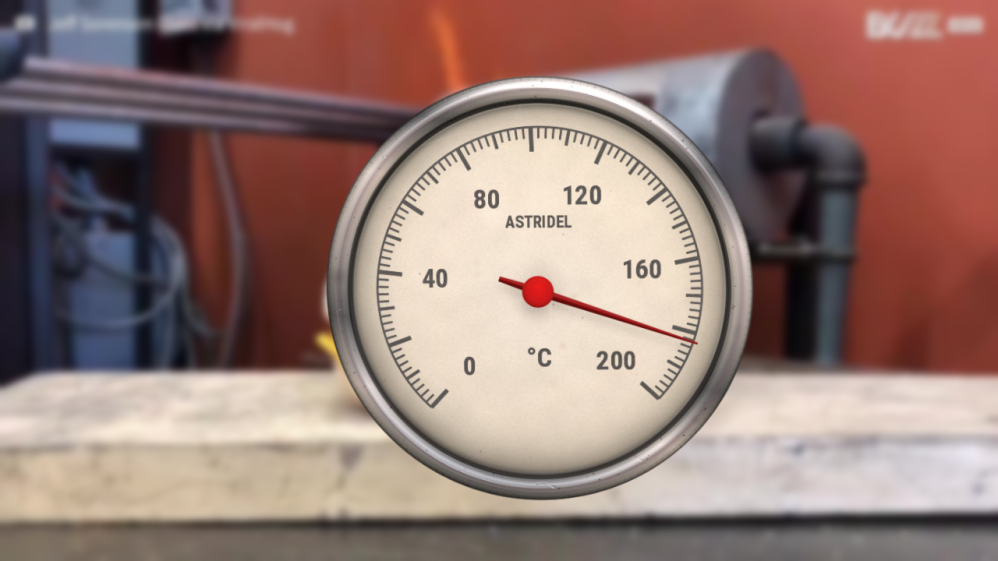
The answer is 182 °C
